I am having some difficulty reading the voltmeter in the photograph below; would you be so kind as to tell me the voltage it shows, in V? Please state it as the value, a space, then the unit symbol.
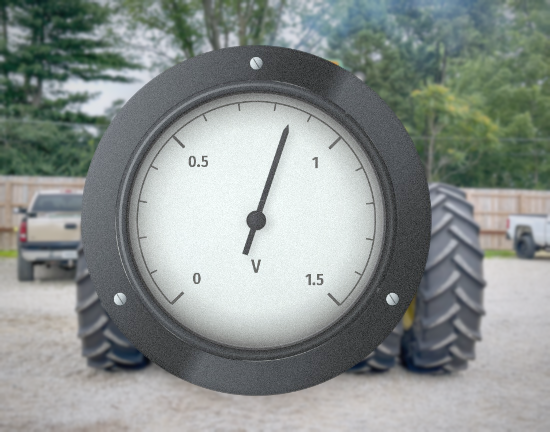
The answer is 0.85 V
